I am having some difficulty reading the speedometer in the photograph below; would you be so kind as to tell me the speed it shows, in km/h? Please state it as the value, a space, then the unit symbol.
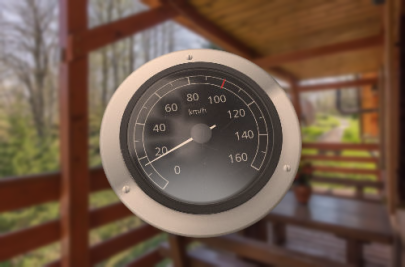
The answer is 15 km/h
